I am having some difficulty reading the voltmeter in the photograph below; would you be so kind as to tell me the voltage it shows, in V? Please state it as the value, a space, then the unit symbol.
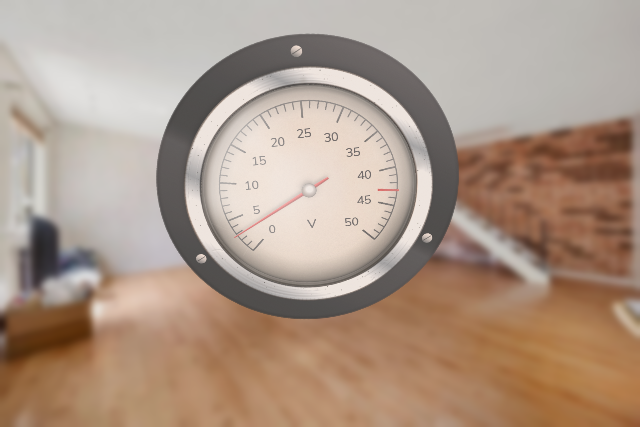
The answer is 3 V
